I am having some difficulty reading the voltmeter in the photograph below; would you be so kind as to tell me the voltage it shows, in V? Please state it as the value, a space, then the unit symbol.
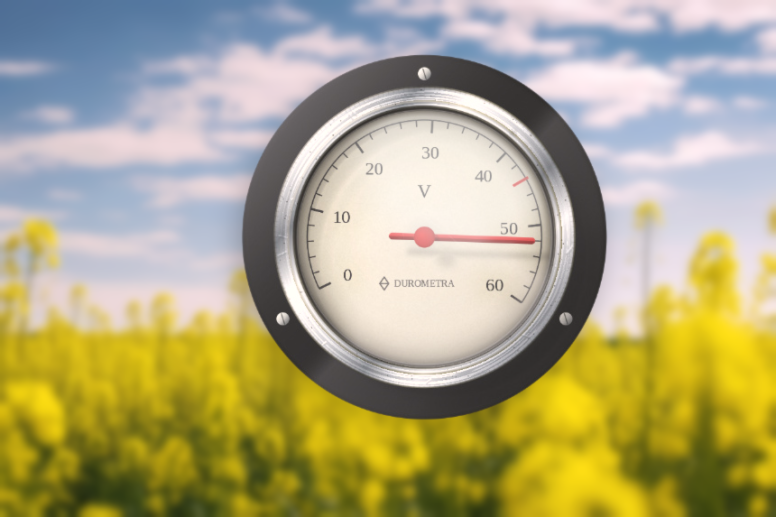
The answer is 52 V
